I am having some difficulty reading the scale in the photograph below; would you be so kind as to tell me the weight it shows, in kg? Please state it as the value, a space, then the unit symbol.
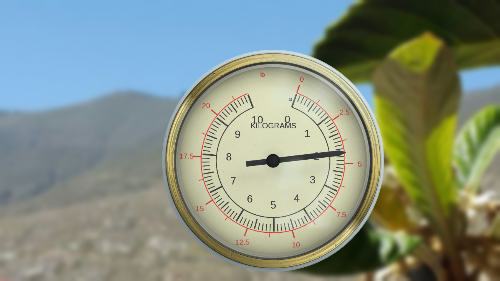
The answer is 2 kg
